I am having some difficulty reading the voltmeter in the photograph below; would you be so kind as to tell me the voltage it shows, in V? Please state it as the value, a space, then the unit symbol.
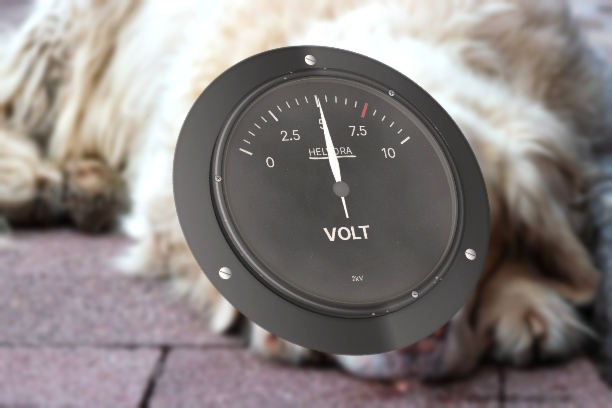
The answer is 5 V
